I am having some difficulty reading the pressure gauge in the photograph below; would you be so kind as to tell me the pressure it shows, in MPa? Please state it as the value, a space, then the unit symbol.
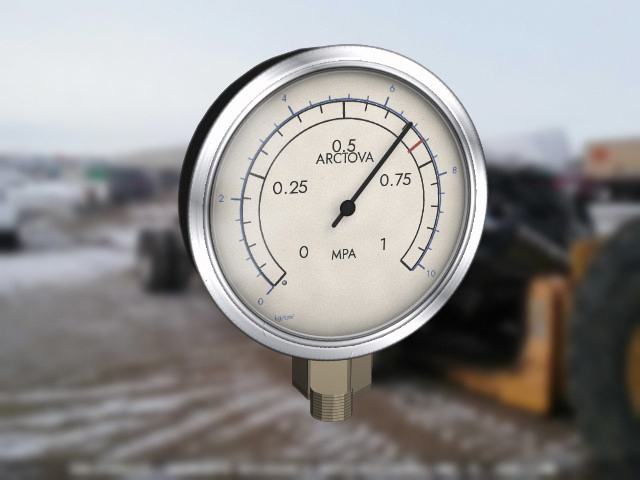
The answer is 0.65 MPa
